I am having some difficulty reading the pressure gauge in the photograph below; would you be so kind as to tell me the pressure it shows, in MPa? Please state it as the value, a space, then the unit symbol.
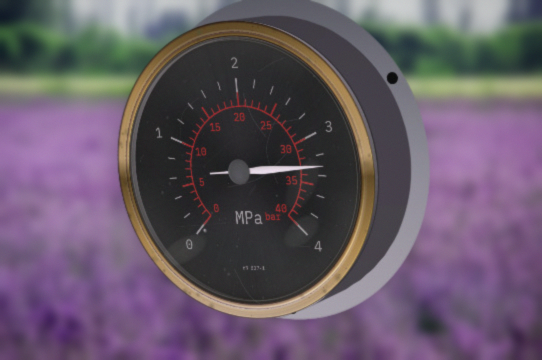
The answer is 3.3 MPa
